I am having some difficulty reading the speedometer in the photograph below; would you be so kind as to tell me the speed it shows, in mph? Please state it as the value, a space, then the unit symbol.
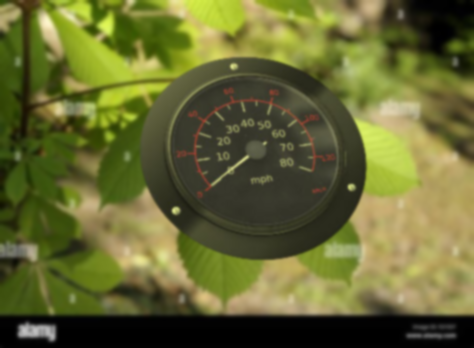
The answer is 0 mph
